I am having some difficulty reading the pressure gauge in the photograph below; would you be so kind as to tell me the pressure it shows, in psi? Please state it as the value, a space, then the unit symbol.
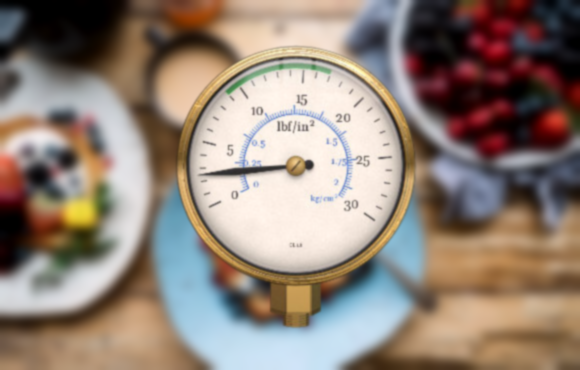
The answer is 2.5 psi
